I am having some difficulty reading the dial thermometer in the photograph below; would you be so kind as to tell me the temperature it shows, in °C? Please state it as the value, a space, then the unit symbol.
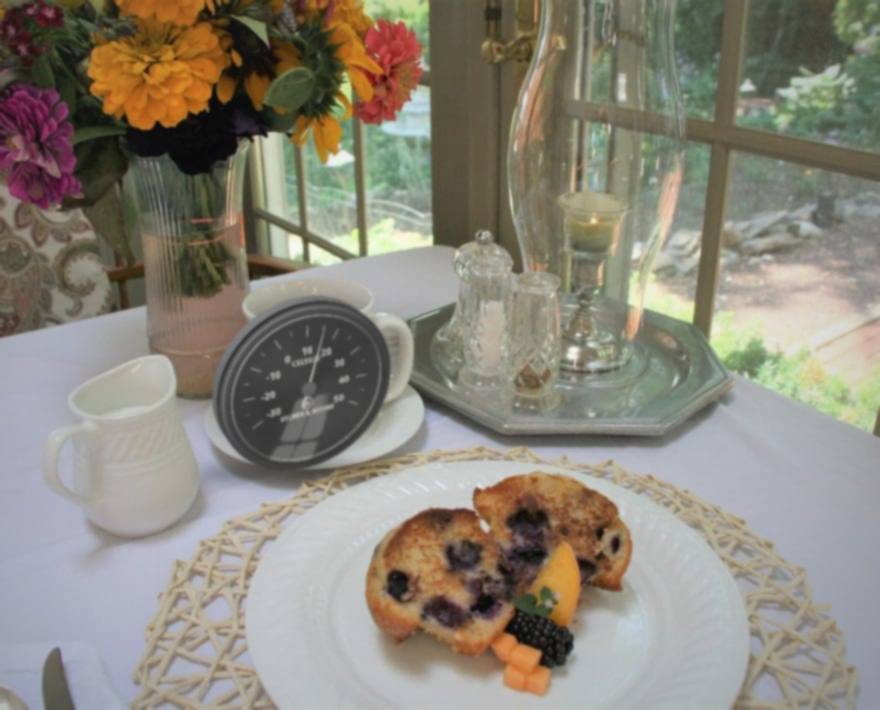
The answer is 15 °C
